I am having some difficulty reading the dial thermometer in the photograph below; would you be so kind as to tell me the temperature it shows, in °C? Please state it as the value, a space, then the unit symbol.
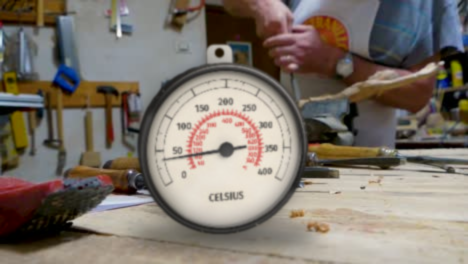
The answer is 37.5 °C
